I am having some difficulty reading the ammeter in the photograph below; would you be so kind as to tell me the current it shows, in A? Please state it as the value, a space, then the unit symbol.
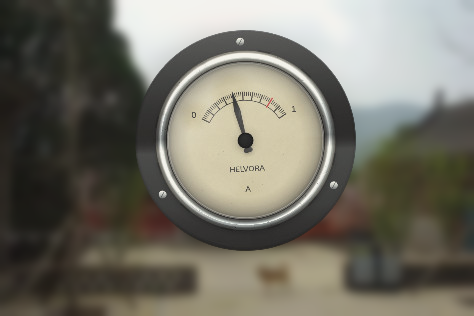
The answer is 0.4 A
